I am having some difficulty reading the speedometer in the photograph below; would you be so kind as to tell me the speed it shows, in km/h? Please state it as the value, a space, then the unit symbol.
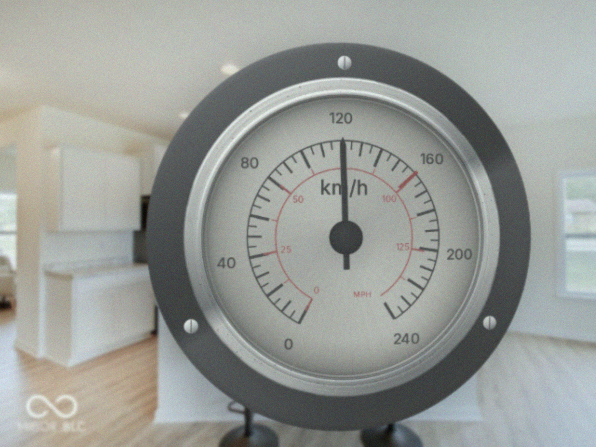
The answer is 120 km/h
